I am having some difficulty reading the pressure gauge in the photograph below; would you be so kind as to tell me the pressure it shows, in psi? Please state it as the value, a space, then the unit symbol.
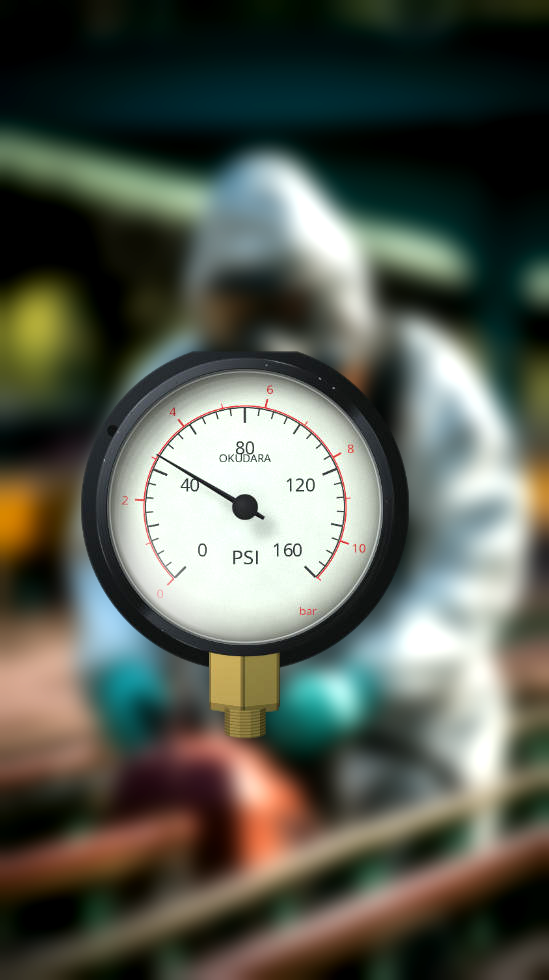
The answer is 45 psi
